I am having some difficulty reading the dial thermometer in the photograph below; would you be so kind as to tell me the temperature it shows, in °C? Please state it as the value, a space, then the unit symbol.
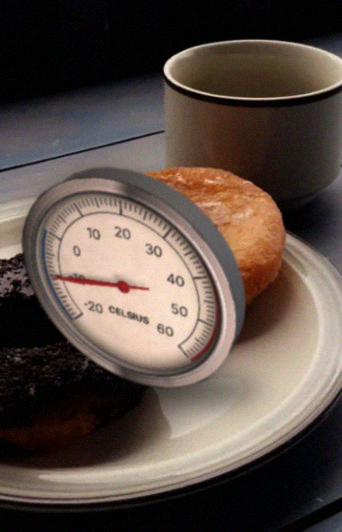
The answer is -10 °C
